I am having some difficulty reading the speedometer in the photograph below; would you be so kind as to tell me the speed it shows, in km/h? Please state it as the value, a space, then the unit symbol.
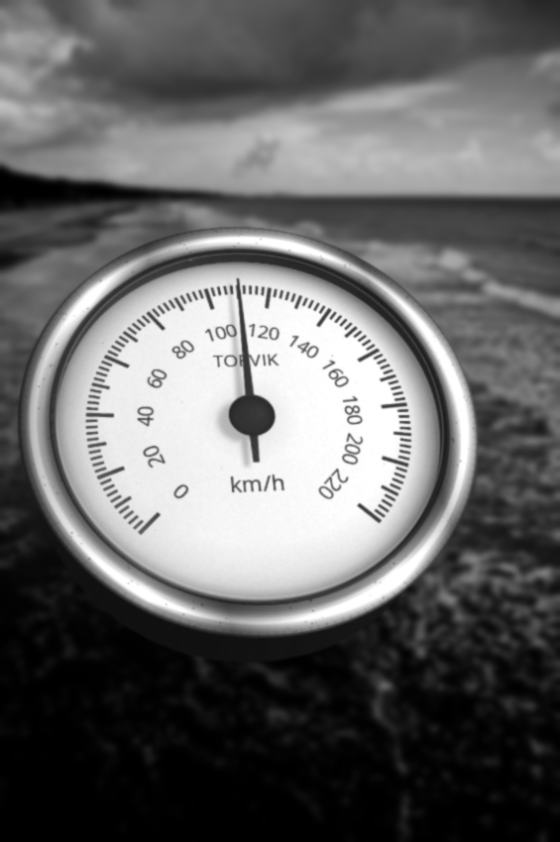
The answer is 110 km/h
